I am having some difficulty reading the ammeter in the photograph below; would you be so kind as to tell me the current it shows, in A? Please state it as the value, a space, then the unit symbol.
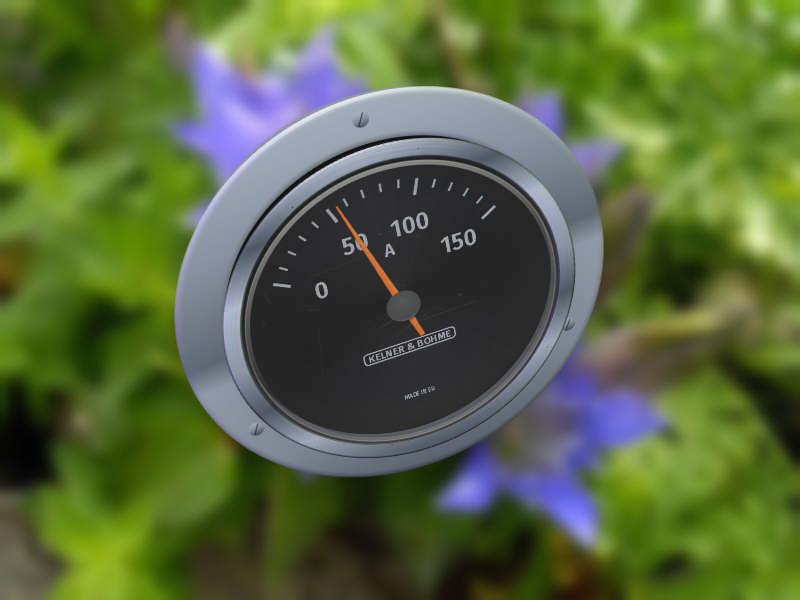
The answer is 55 A
